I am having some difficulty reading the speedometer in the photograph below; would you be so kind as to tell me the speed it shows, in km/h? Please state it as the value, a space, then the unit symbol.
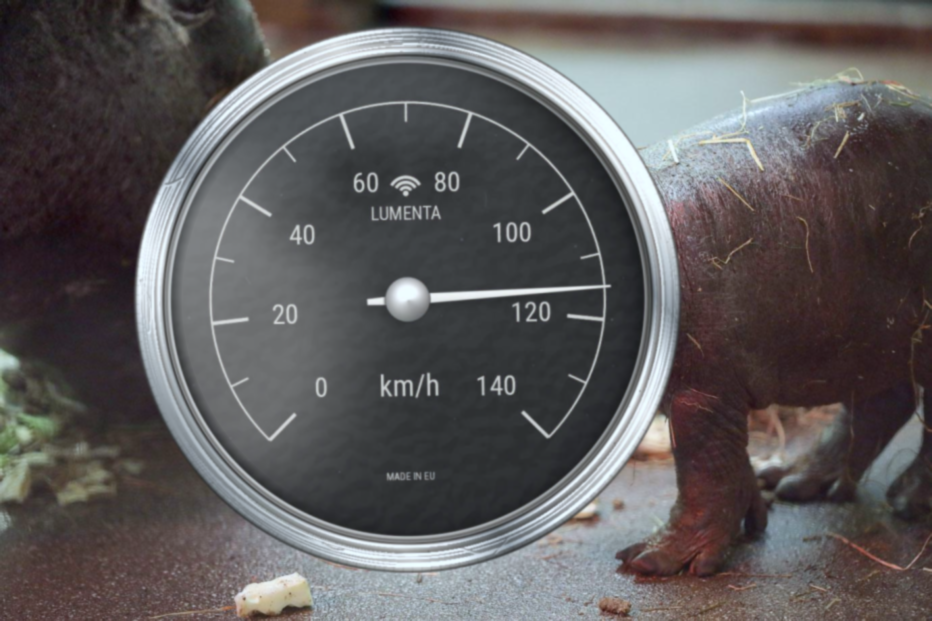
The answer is 115 km/h
